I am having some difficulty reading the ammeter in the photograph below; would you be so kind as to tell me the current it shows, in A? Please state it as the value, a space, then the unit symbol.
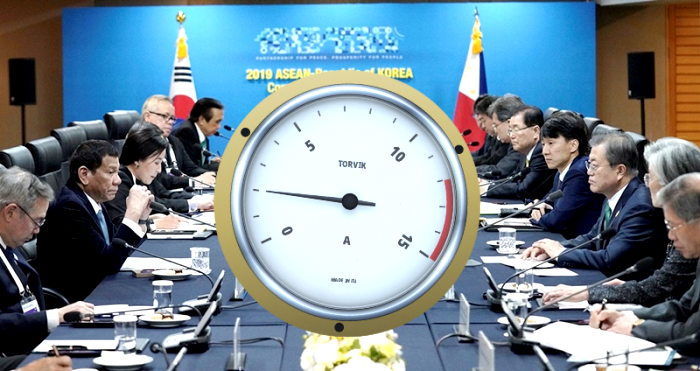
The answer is 2 A
